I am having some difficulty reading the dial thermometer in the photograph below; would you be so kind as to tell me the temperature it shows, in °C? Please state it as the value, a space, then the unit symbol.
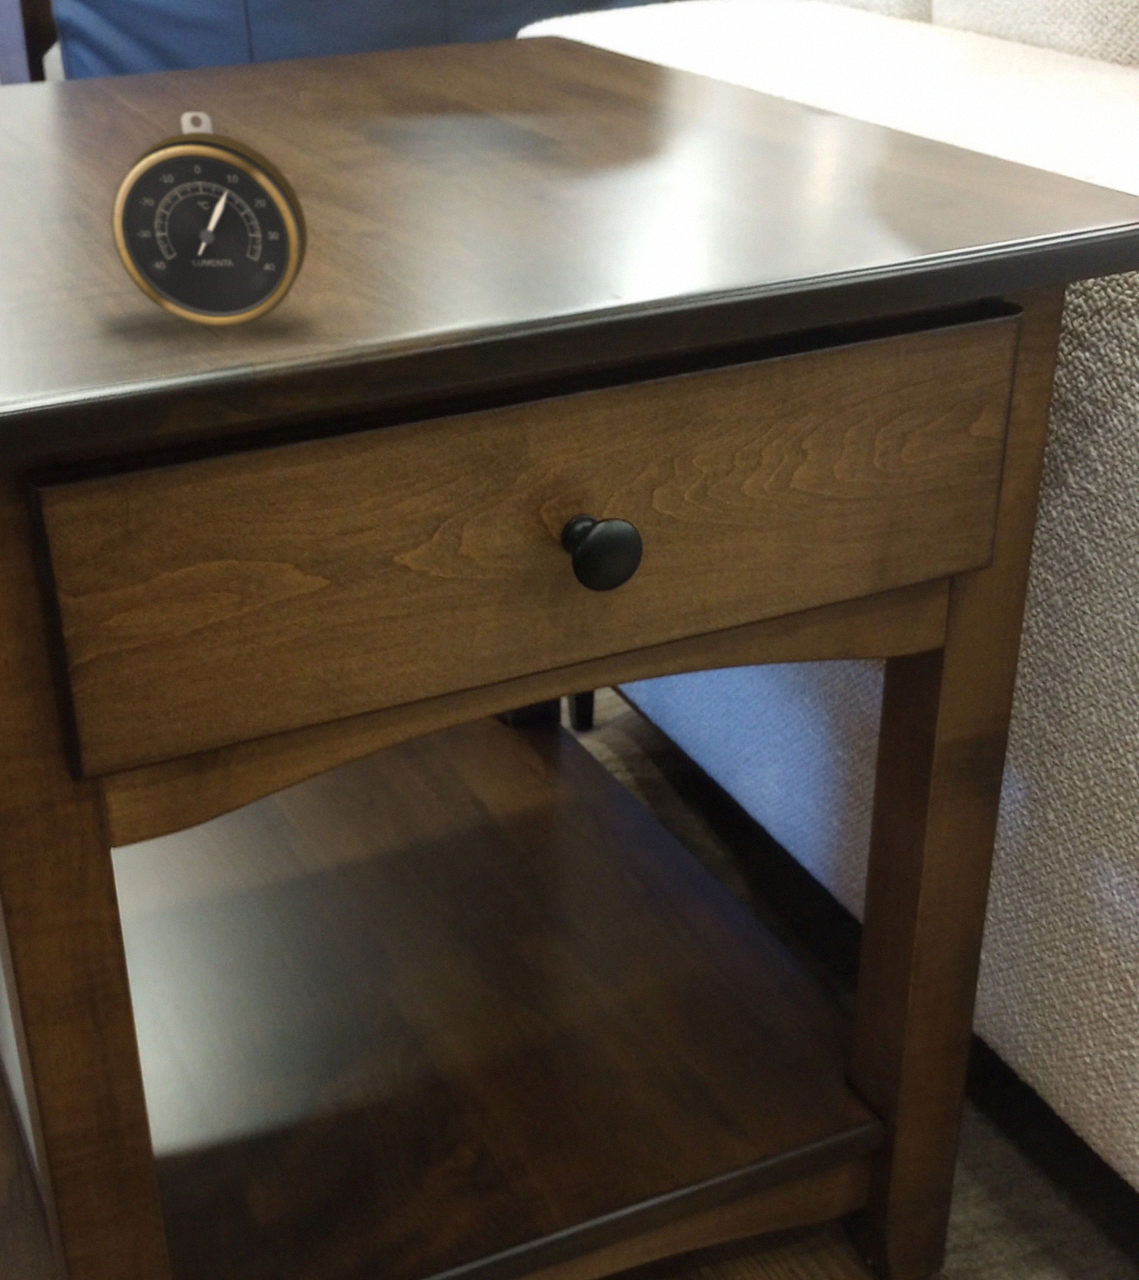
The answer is 10 °C
